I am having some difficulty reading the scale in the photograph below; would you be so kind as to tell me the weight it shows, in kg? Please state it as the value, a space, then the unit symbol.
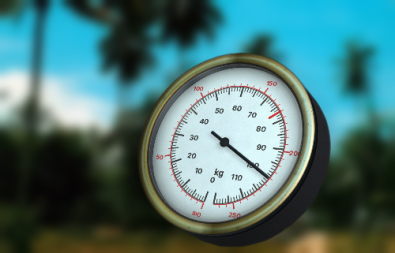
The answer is 100 kg
